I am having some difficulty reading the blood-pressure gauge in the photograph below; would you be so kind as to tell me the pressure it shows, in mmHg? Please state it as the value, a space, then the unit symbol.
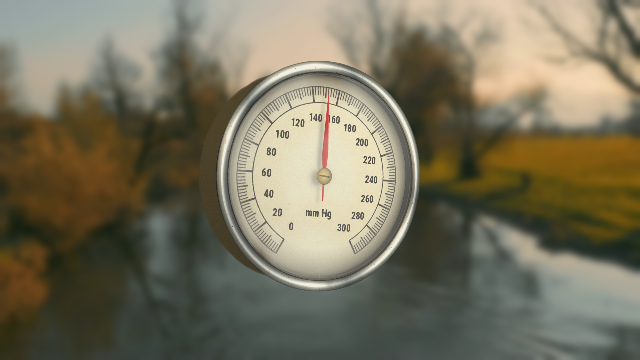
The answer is 150 mmHg
